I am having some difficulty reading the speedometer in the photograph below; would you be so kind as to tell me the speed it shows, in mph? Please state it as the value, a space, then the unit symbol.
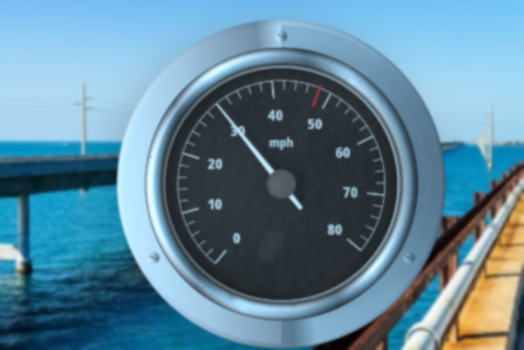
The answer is 30 mph
